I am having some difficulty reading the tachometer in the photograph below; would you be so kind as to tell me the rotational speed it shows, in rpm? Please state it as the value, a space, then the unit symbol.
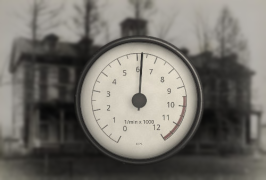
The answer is 6250 rpm
